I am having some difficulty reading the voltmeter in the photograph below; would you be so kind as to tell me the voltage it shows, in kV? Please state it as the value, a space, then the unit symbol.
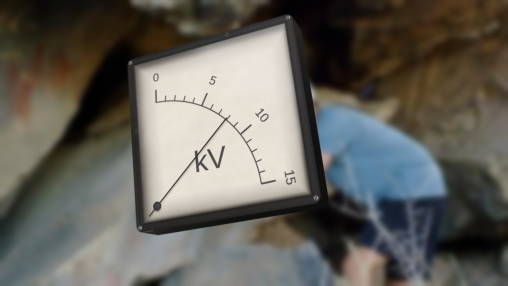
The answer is 8 kV
